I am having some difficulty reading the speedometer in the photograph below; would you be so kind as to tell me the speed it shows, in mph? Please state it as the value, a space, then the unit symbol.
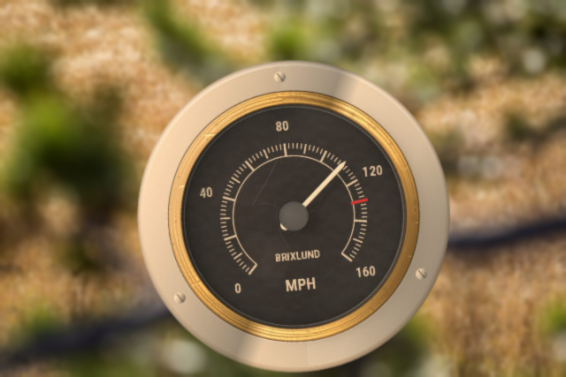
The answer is 110 mph
